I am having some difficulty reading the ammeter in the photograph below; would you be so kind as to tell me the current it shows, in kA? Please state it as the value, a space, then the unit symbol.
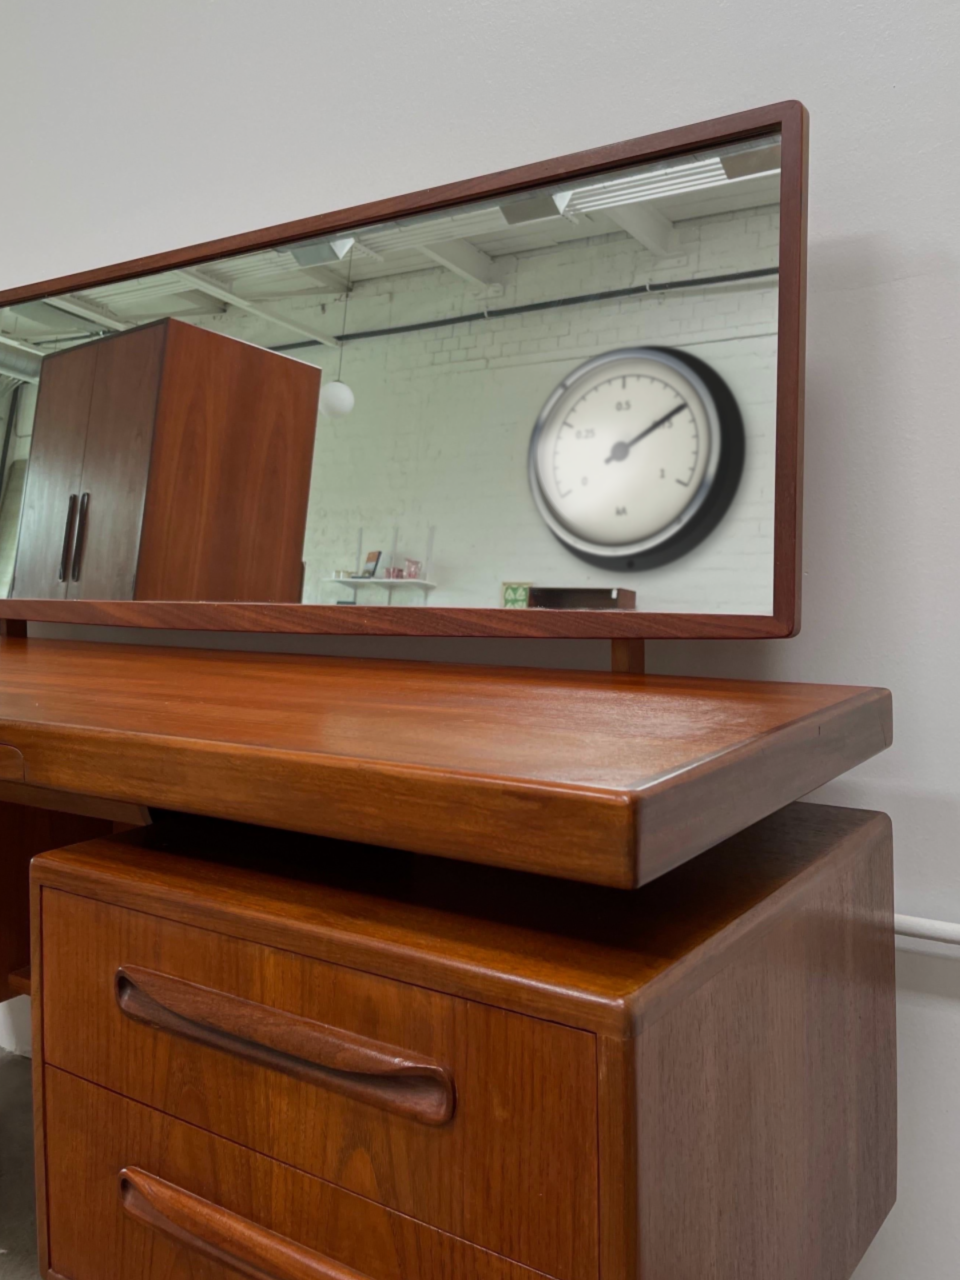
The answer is 0.75 kA
